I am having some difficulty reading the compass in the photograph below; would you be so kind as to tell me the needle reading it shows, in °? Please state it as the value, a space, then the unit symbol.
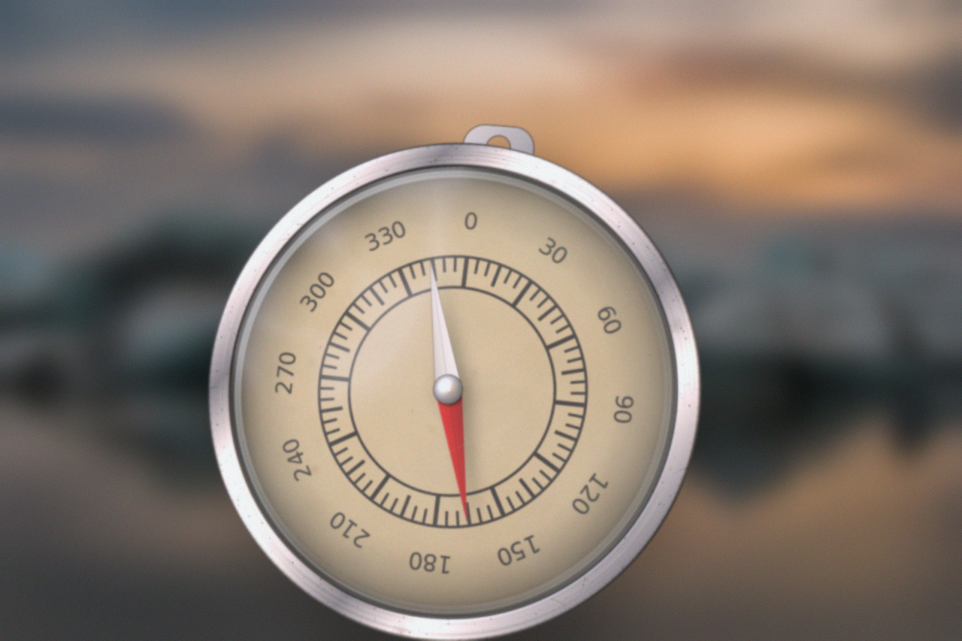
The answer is 165 °
